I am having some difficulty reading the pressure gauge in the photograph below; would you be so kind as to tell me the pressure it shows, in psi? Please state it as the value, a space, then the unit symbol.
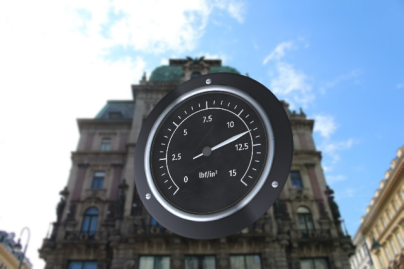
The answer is 11.5 psi
